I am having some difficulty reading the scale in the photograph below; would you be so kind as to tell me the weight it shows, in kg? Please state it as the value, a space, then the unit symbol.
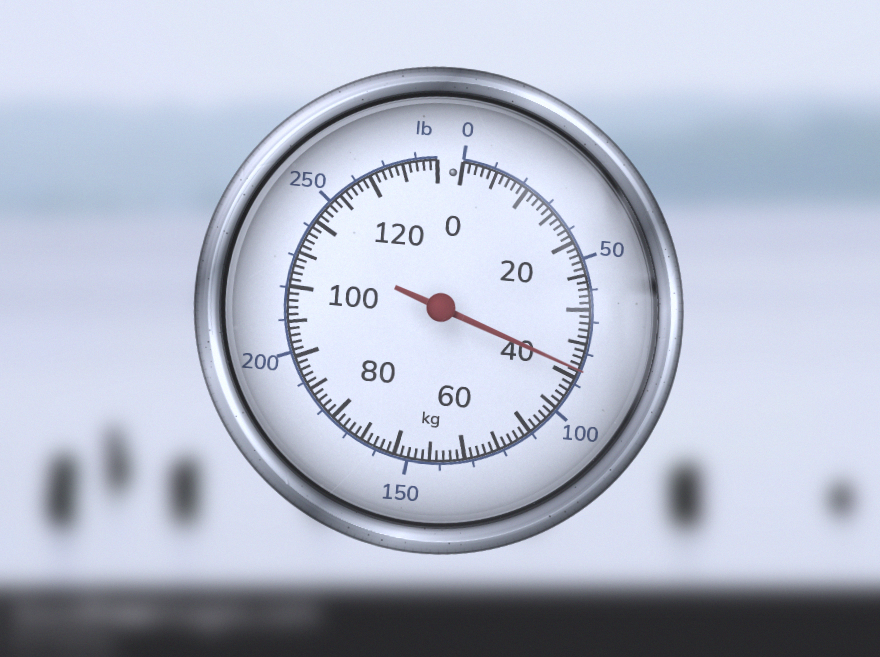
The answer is 39 kg
